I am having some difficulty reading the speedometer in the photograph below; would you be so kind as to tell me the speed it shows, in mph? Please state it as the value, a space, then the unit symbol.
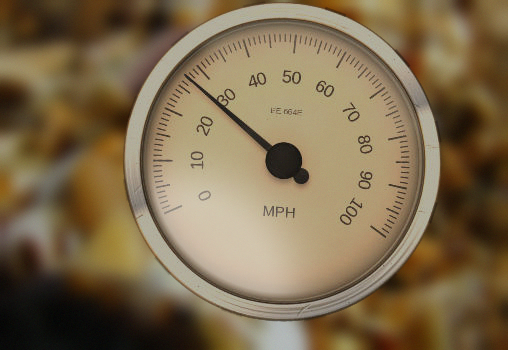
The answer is 27 mph
